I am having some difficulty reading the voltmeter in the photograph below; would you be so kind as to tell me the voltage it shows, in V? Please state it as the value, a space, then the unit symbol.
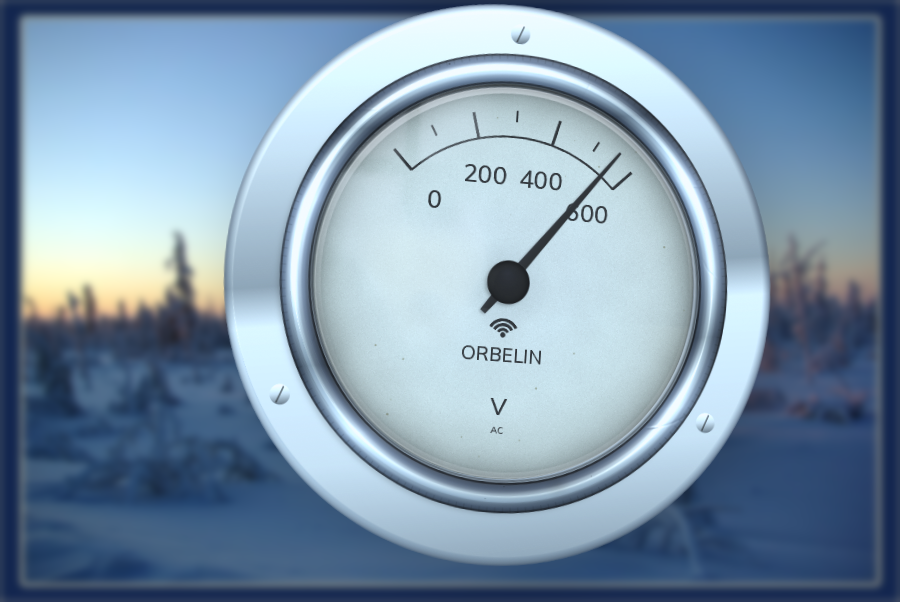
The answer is 550 V
